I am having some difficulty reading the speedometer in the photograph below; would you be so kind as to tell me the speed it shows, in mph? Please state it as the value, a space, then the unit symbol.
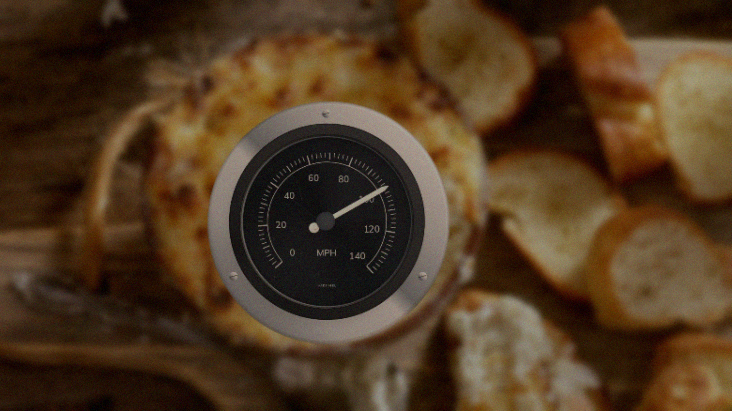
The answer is 100 mph
